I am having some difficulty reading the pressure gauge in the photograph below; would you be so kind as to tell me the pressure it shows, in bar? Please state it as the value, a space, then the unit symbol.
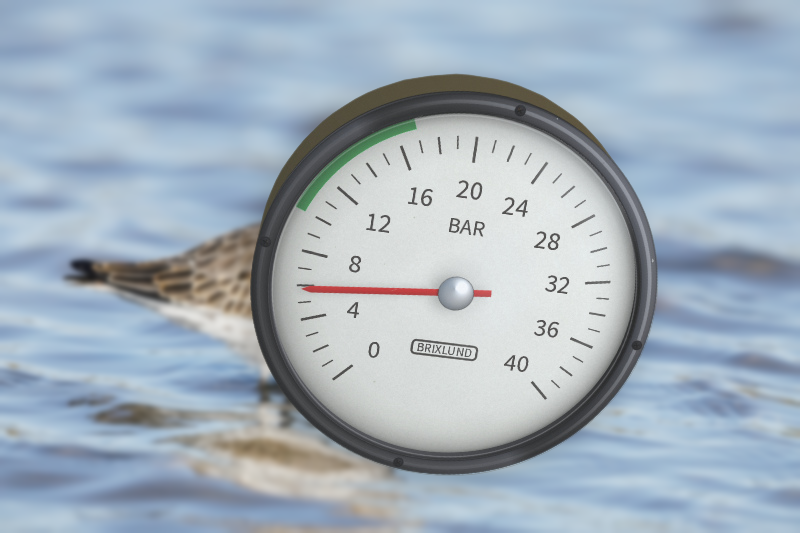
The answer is 6 bar
